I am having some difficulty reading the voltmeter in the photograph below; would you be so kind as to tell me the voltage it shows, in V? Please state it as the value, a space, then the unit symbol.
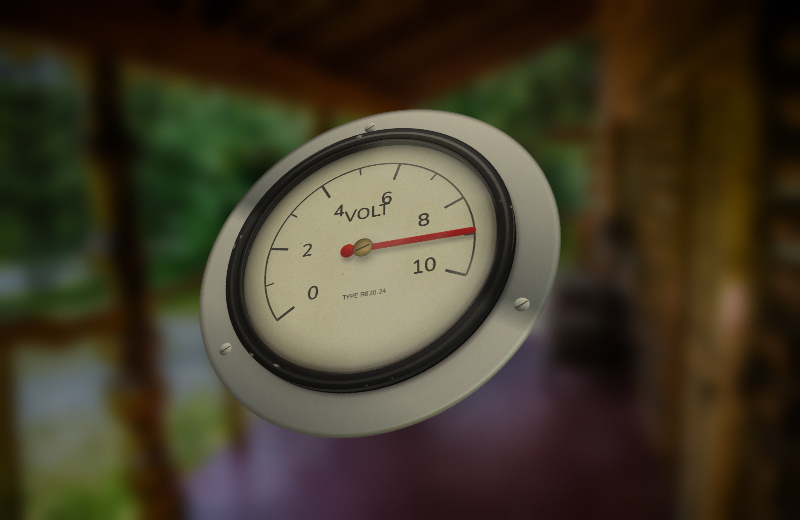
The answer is 9 V
